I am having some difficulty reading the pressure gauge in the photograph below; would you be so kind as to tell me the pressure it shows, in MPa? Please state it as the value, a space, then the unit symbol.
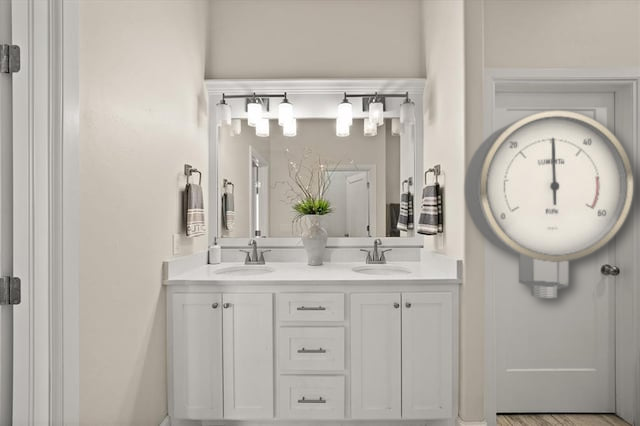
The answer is 30 MPa
